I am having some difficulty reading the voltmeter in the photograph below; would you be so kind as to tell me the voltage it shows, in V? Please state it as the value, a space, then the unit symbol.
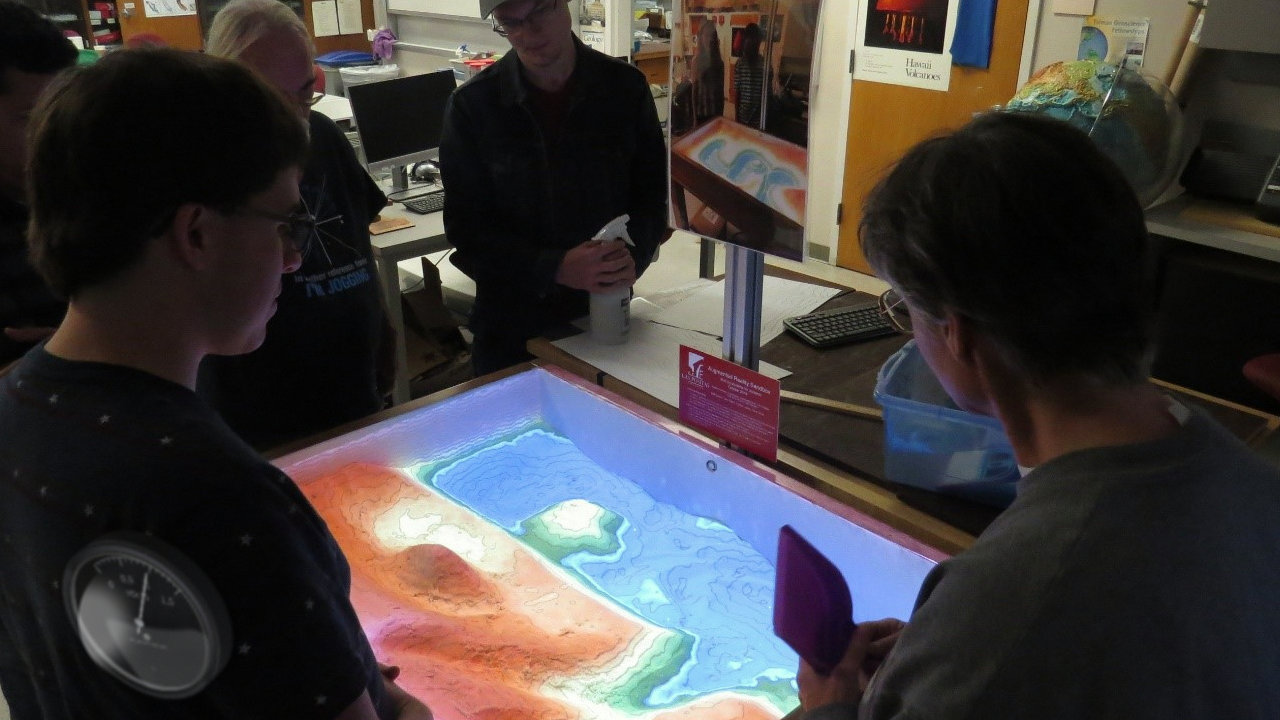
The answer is 1 V
